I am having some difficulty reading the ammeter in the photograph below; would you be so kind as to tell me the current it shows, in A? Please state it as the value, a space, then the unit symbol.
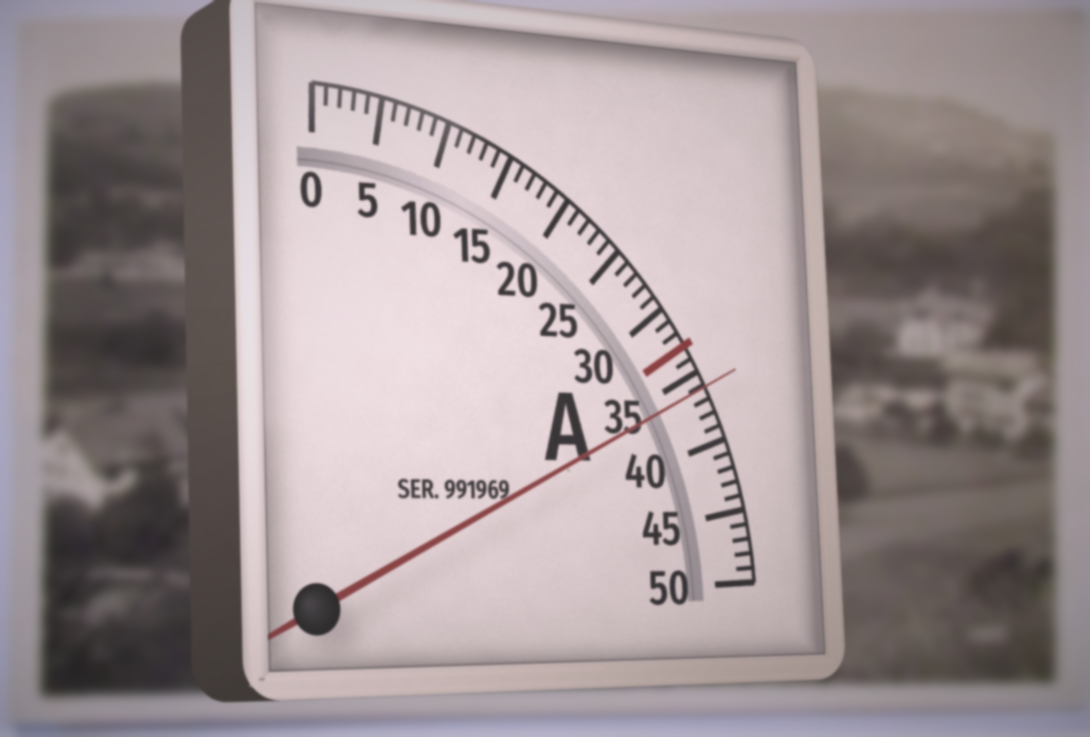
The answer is 36 A
